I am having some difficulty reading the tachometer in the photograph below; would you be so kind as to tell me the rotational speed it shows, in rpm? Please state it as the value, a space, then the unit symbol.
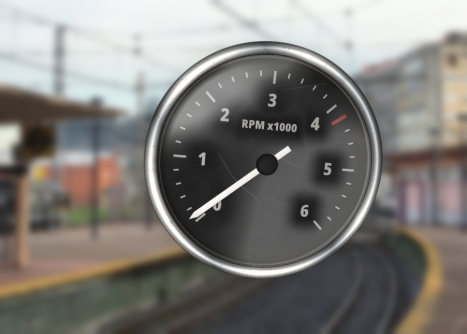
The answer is 100 rpm
